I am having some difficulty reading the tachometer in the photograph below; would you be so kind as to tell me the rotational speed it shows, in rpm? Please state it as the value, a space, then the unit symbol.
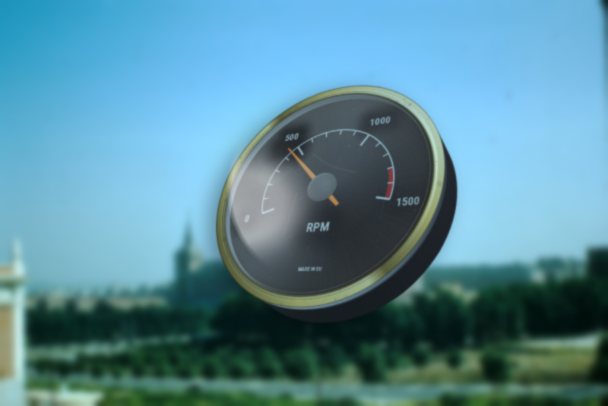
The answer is 450 rpm
